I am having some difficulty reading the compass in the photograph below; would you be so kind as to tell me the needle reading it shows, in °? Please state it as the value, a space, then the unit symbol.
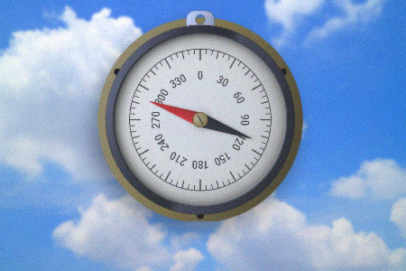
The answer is 290 °
